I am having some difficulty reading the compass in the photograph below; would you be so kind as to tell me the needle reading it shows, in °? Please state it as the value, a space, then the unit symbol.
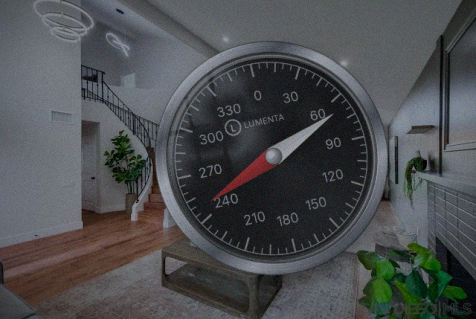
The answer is 247.5 °
